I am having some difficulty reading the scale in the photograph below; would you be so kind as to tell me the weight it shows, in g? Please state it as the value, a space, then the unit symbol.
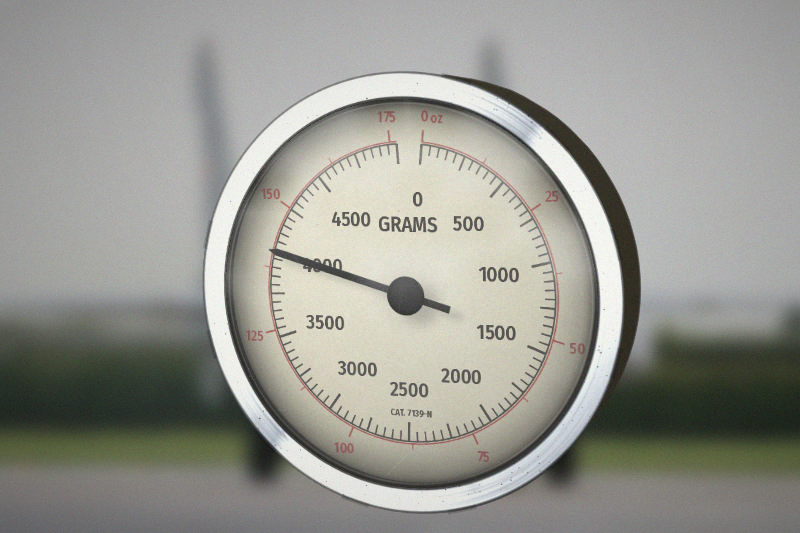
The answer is 4000 g
